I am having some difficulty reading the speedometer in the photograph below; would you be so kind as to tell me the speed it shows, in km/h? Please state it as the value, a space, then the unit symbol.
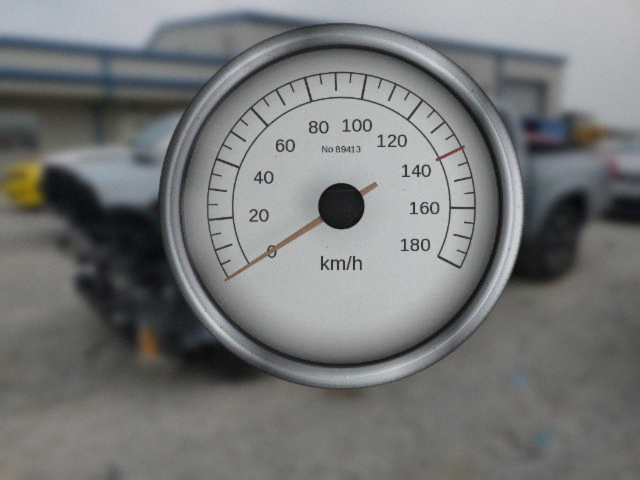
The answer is 0 km/h
